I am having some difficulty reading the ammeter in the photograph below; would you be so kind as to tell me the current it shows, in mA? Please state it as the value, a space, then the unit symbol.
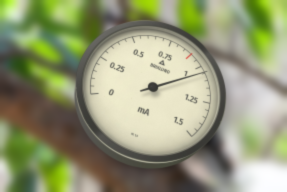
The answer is 1.05 mA
